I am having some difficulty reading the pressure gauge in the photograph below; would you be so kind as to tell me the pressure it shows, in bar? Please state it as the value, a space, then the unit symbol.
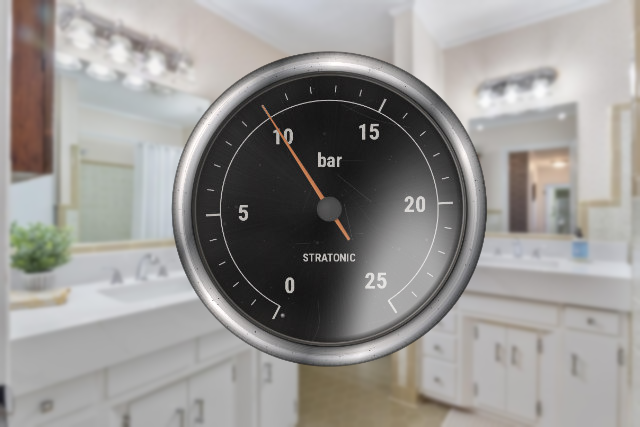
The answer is 10 bar
